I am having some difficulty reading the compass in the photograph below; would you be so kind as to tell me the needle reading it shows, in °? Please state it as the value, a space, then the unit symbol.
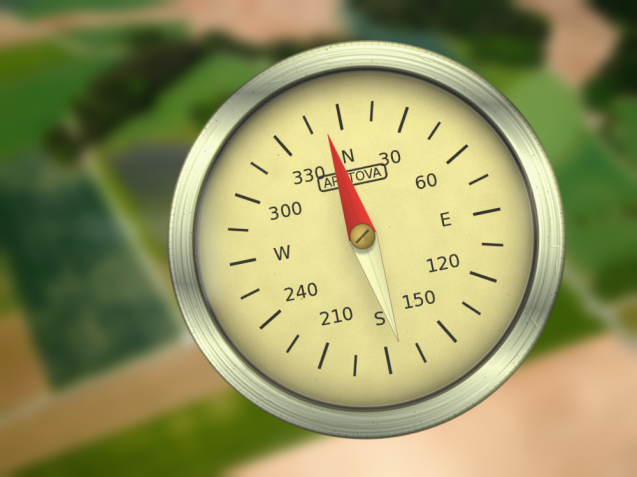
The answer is 352.5 °
